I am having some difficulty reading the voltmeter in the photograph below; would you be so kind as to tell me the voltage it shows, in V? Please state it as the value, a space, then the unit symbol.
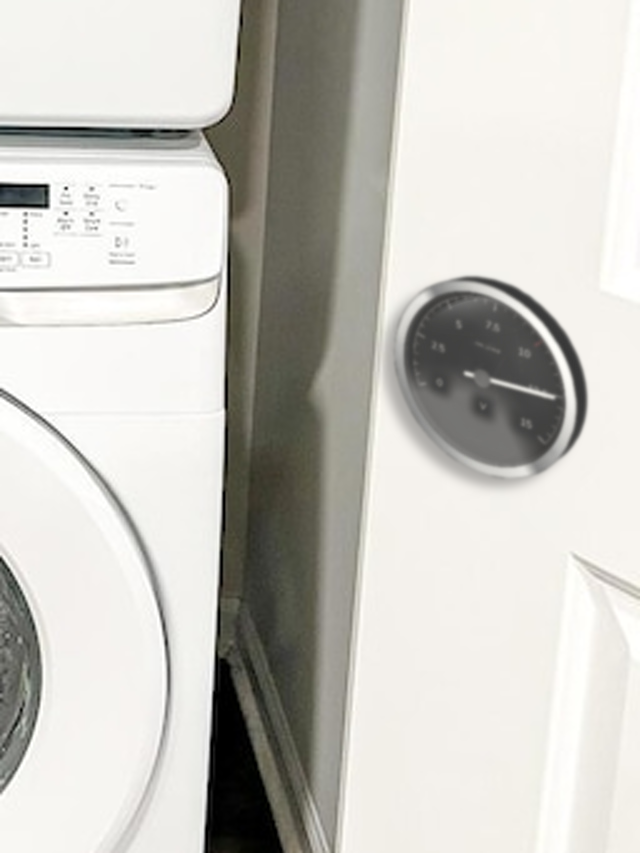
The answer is 12.5 V
